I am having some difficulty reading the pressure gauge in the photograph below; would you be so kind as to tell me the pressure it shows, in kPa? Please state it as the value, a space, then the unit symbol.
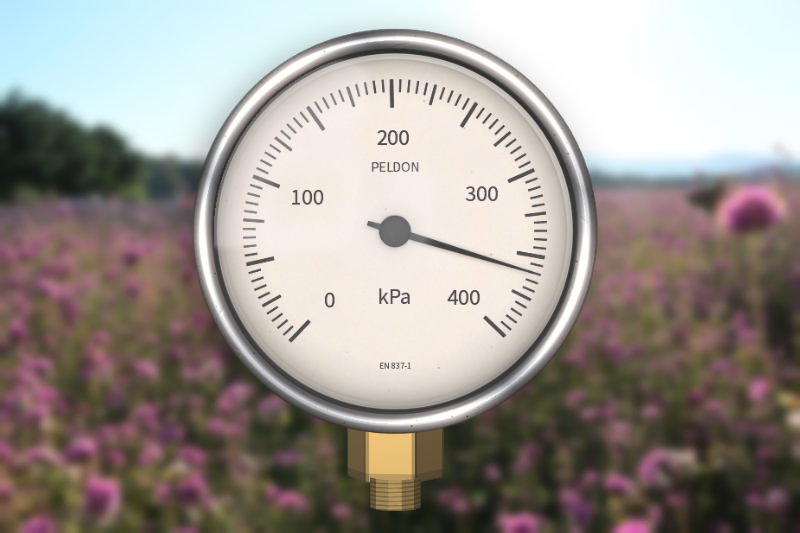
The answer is 360 kPa
